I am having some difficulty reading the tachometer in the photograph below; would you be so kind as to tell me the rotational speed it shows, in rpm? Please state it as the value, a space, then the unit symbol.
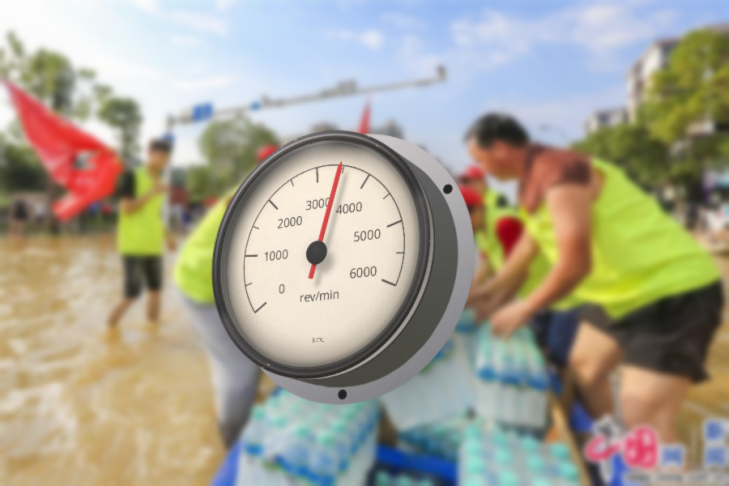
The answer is 3500 rpm
